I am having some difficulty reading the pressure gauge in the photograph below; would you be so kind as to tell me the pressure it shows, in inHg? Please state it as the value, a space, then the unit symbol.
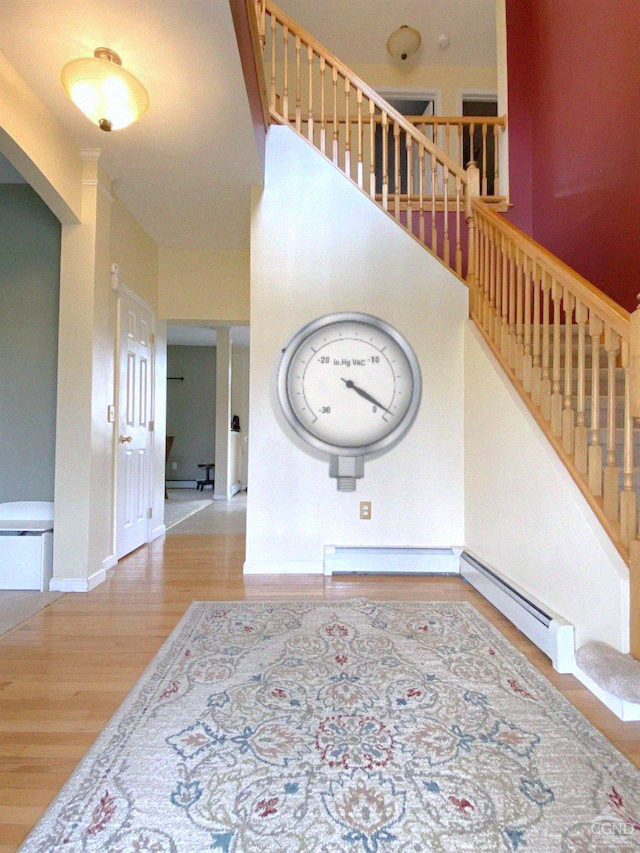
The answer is -1 inHg
